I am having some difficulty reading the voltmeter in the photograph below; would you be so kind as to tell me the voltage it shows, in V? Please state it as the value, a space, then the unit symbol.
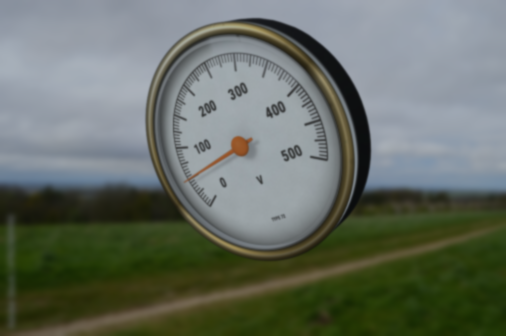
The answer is 50 V
